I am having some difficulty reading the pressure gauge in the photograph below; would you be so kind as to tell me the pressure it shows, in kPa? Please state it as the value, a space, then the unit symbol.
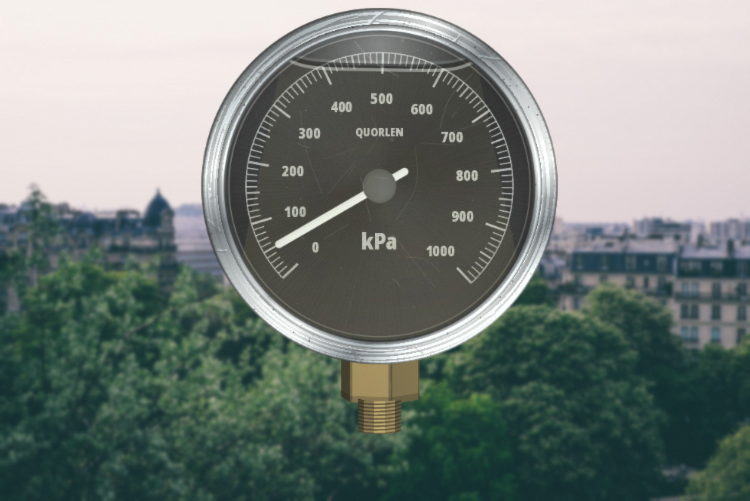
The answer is 50 kPa
